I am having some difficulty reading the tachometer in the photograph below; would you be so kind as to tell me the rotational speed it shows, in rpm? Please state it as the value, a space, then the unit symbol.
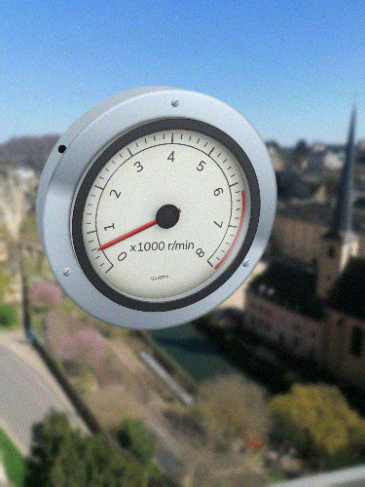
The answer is 600 rpm
